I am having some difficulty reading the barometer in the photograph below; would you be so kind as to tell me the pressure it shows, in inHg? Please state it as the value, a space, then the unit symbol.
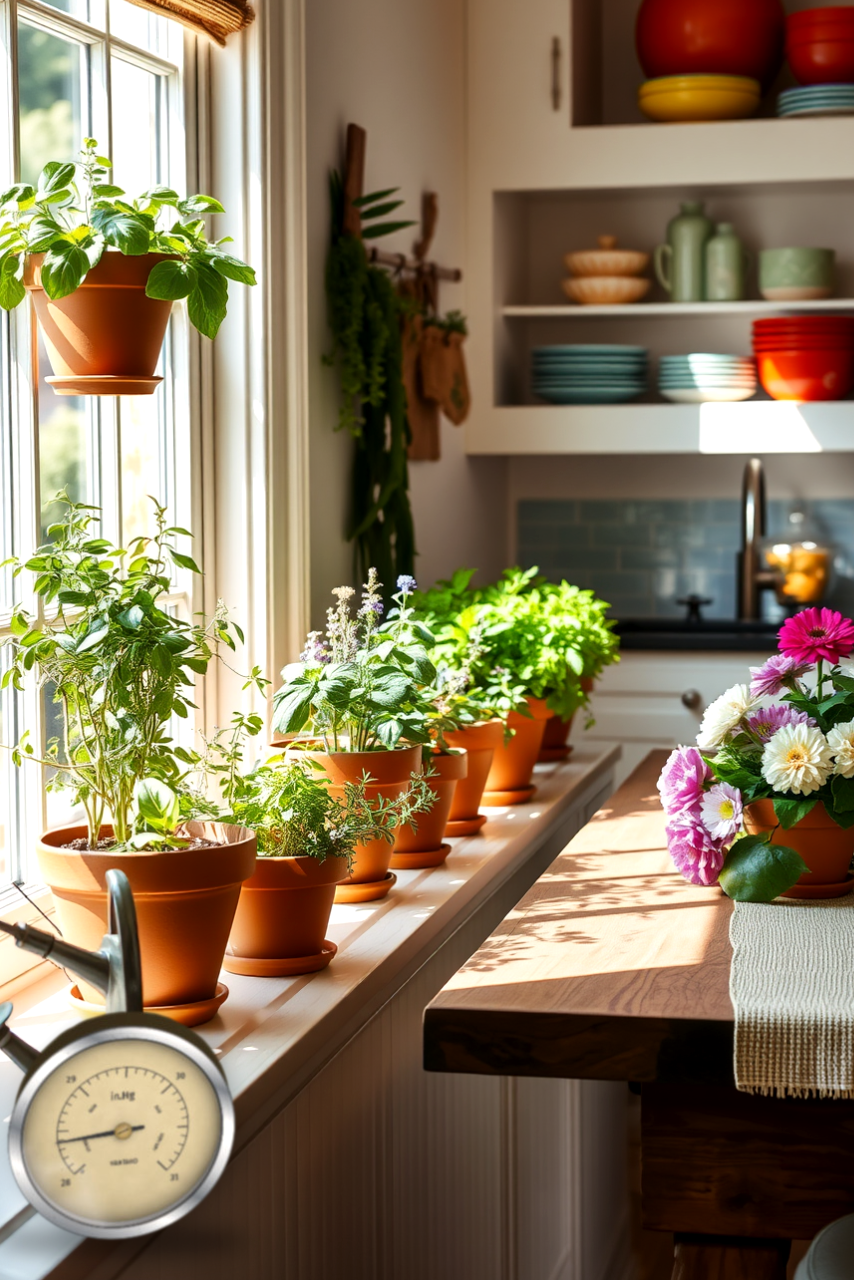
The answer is 28.4 inHg
